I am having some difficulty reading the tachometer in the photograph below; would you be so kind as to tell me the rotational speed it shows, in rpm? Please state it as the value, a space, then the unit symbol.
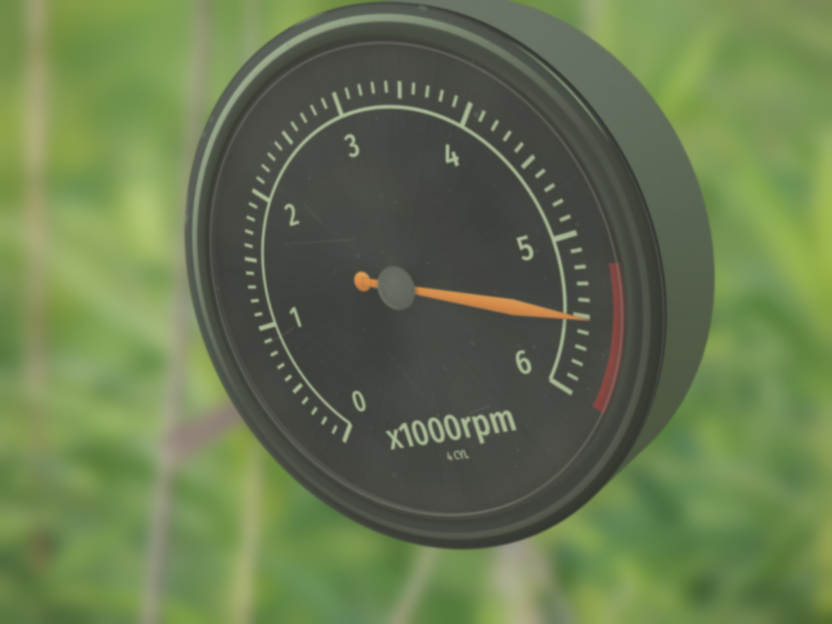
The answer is 5500 rpm
